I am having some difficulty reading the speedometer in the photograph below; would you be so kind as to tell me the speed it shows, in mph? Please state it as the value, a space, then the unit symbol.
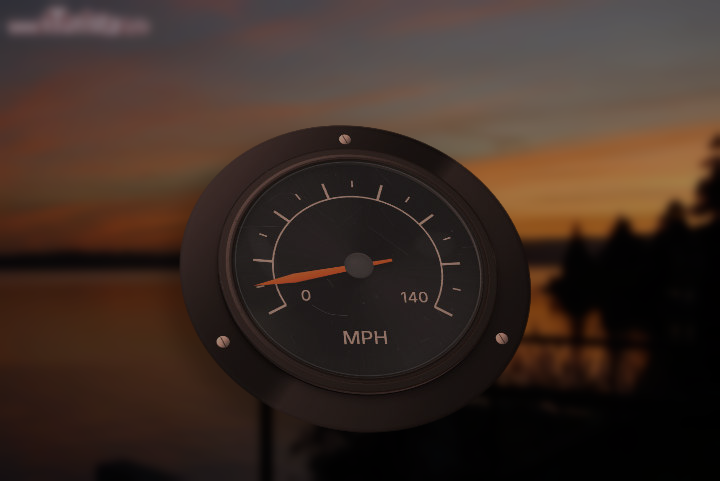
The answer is 10 mph
